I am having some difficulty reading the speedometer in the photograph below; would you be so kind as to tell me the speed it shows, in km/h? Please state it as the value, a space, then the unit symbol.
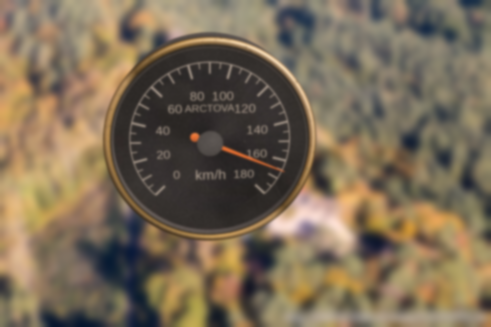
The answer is 165 km/h
